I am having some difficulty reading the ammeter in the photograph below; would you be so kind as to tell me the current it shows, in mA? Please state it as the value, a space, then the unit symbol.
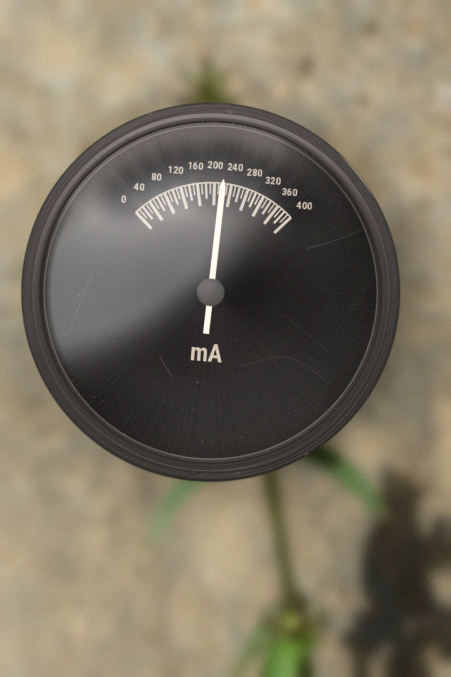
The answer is 220 mA
